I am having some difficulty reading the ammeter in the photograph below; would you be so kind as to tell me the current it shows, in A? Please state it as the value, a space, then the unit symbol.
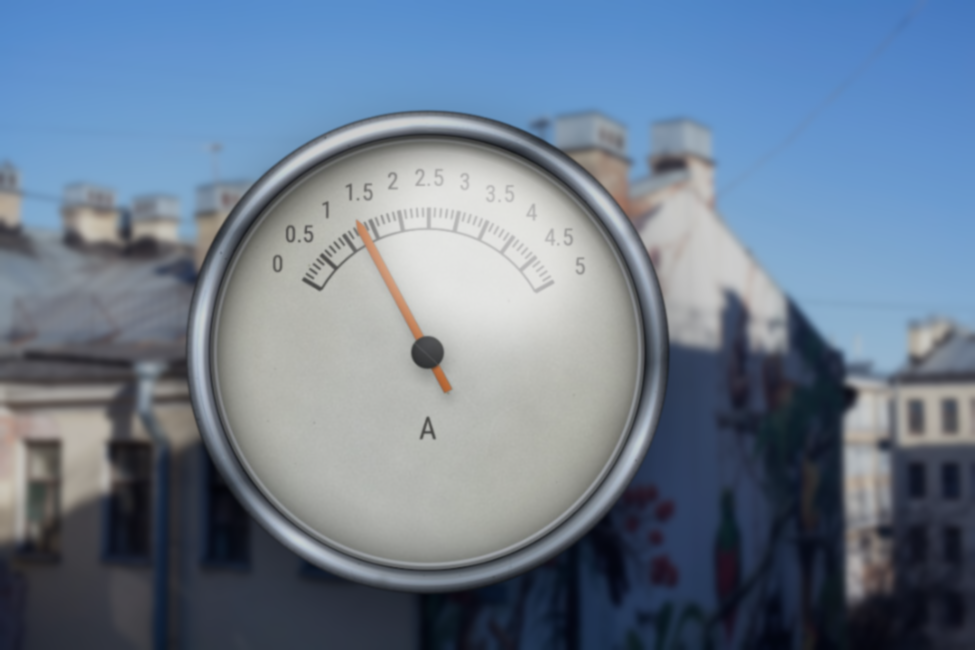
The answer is 1.3 A
